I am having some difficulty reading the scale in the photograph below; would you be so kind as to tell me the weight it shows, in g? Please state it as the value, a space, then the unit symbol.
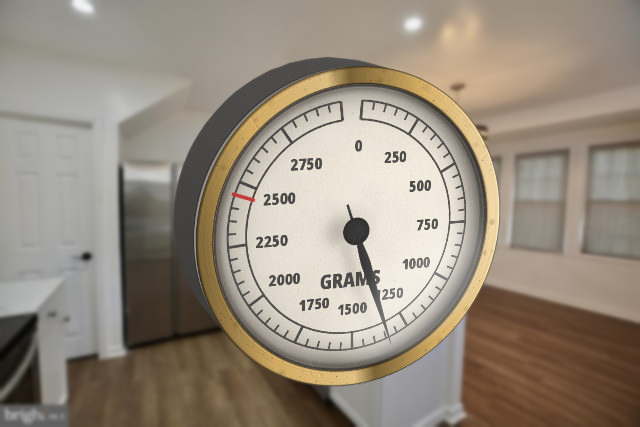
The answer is 1350 g
